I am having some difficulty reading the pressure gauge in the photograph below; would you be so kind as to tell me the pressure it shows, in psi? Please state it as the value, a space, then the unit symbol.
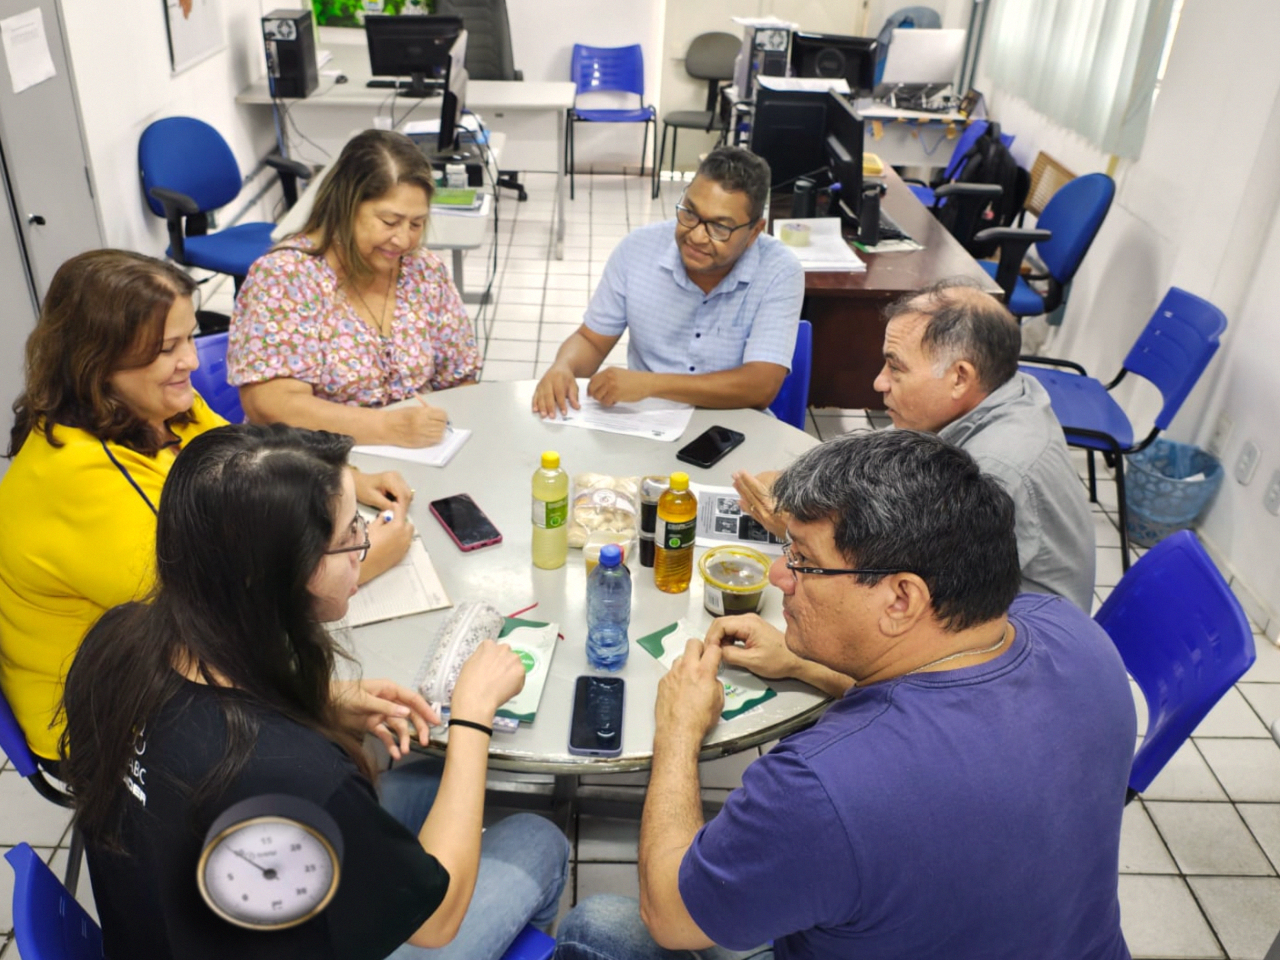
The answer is 10 psi
